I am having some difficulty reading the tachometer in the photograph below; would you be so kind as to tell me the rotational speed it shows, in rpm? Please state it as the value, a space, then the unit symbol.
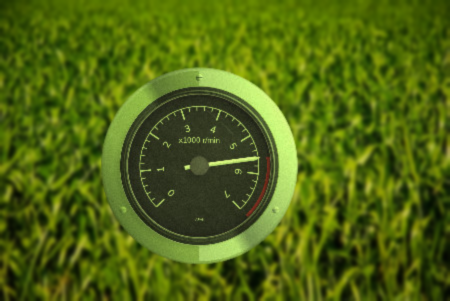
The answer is 5600 rpm
